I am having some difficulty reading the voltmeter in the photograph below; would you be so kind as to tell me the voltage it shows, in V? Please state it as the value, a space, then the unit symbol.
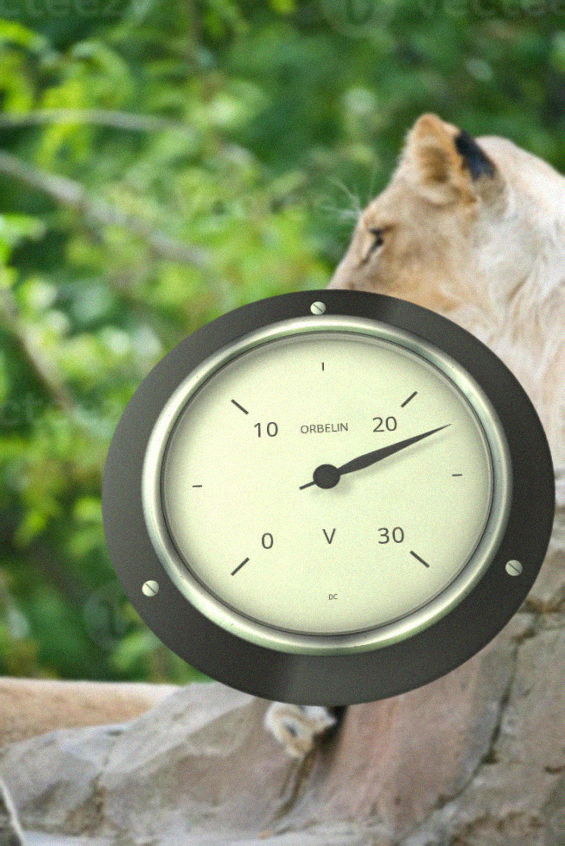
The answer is 22.5 V
